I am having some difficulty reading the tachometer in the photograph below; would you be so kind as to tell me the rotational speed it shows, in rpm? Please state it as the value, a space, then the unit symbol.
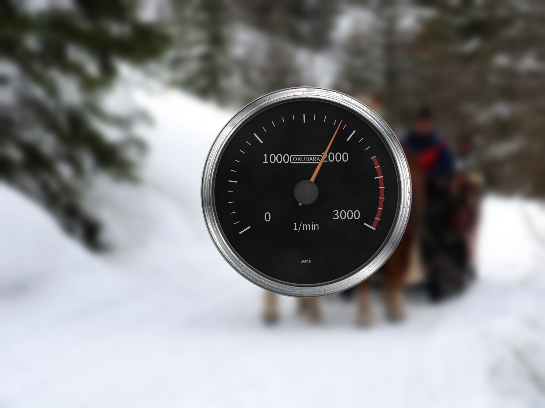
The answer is 1850 rpm
